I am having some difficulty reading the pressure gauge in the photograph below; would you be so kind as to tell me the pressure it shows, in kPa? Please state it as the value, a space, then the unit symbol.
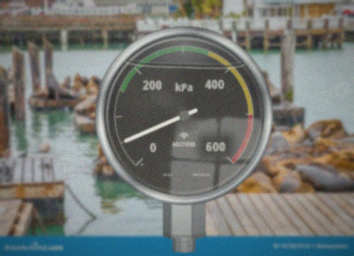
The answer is 50 kPa
